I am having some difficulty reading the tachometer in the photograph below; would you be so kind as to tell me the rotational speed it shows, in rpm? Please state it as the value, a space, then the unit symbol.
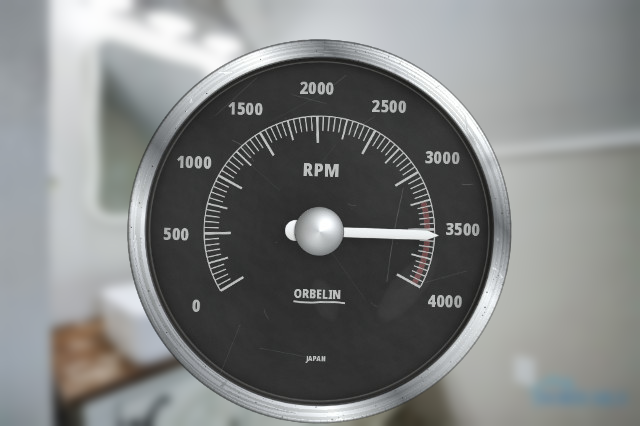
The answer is 3550 rpm
